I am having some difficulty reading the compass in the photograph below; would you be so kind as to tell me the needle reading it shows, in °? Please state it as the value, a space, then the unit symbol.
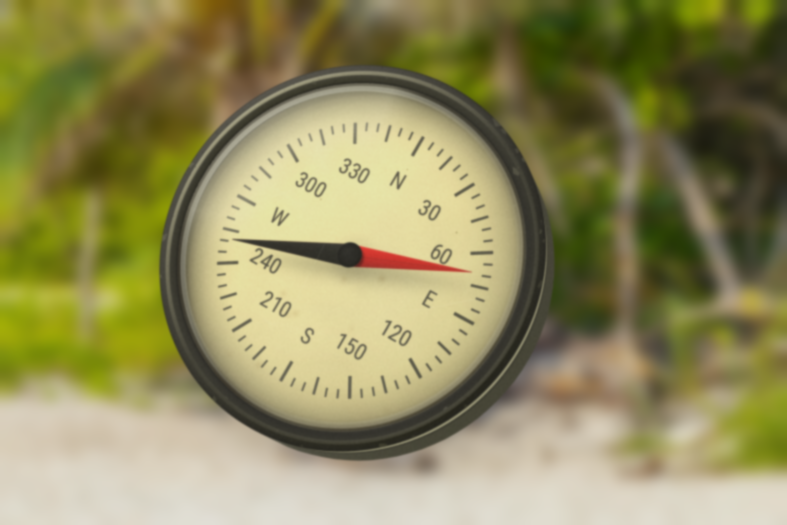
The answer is 70 °
